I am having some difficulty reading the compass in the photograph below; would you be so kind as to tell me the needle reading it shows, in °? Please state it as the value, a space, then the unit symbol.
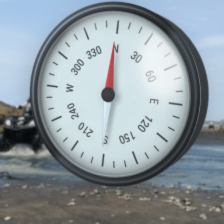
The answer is 0 °
